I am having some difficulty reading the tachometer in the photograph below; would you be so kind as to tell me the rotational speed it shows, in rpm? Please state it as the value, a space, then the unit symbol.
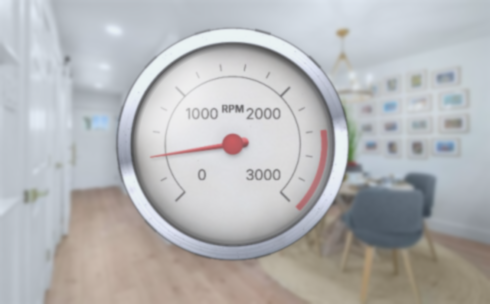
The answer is 400 rpm
